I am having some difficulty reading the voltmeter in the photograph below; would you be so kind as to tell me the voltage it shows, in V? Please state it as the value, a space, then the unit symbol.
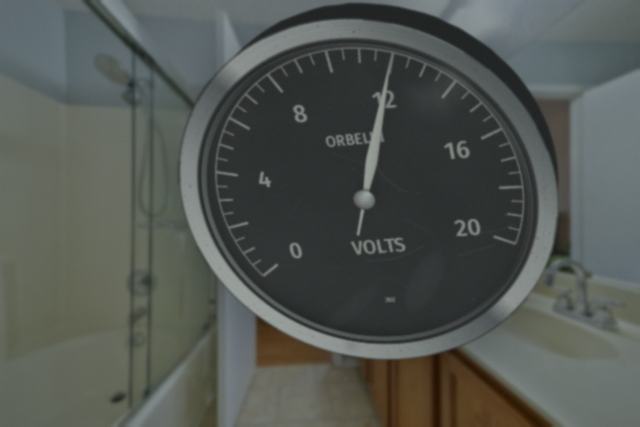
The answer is 12 V
